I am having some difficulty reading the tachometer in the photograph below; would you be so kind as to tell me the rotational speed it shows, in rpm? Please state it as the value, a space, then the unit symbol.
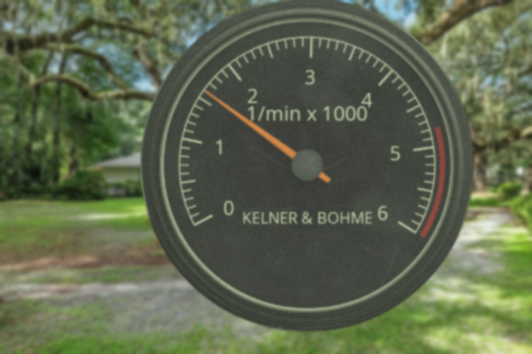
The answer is 1600 rpm
